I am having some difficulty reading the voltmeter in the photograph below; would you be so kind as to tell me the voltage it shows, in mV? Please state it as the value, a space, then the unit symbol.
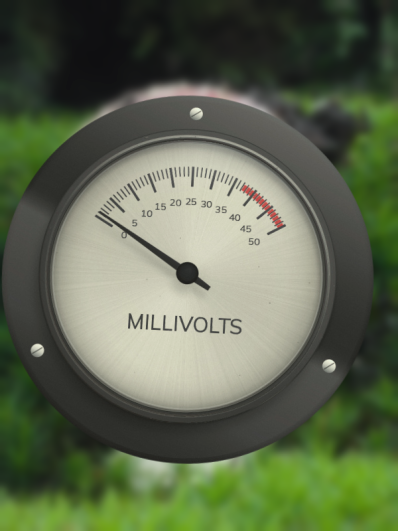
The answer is 1 mV
